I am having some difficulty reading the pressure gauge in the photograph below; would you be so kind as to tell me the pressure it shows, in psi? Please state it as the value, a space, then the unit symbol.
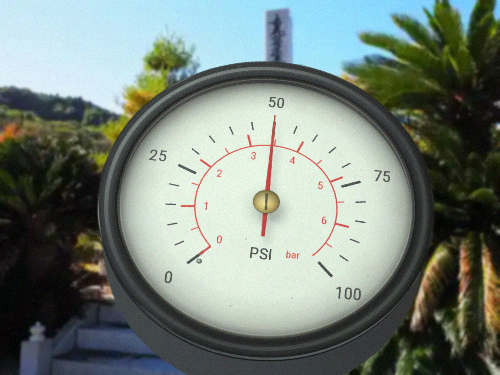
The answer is 50 psi
